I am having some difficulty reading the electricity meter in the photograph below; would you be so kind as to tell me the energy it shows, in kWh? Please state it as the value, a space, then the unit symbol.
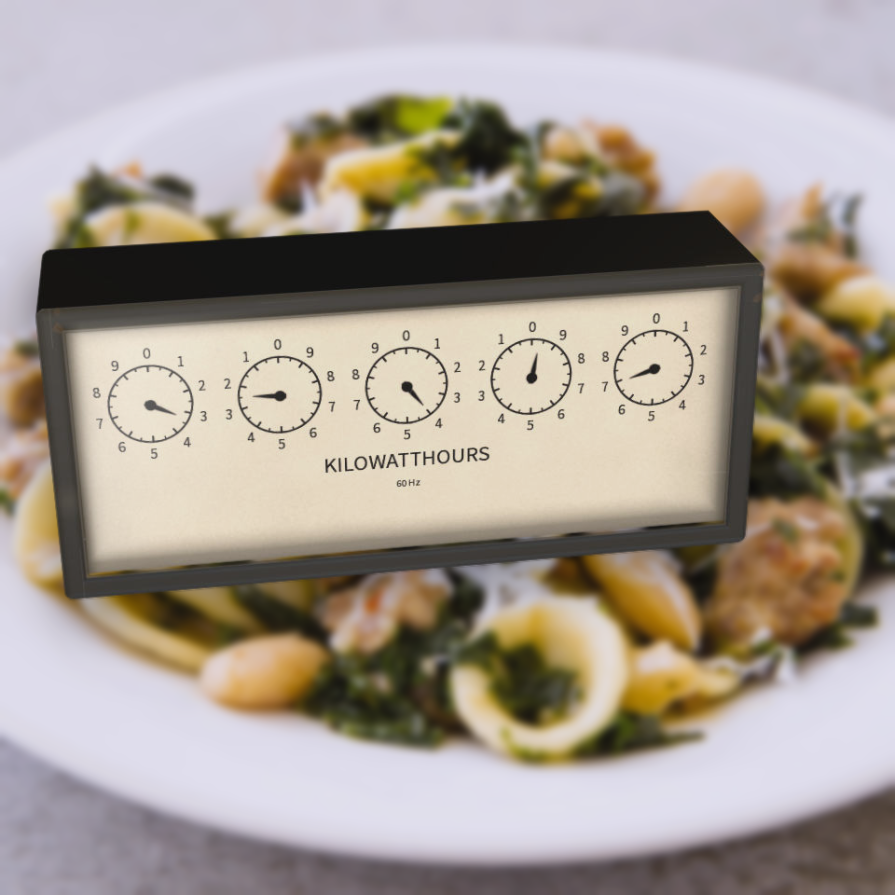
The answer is 32397 kWh
